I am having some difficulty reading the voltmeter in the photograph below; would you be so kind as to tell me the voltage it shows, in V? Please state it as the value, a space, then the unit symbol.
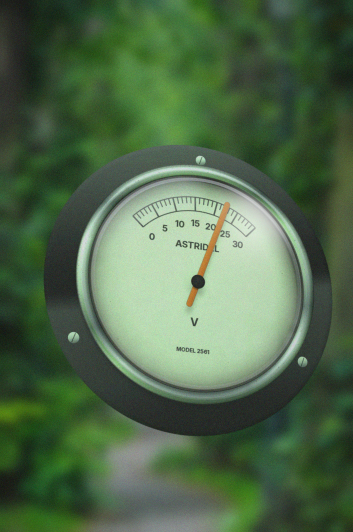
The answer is 22 V
